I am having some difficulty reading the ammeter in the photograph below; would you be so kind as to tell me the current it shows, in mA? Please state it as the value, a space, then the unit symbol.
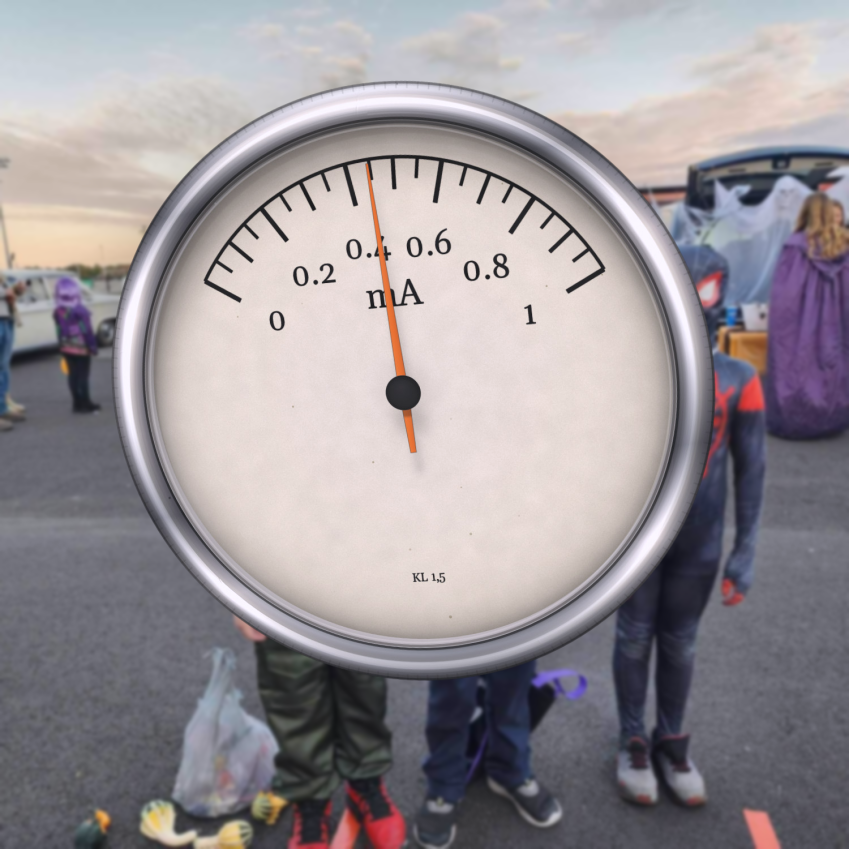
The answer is 0.45 mA
